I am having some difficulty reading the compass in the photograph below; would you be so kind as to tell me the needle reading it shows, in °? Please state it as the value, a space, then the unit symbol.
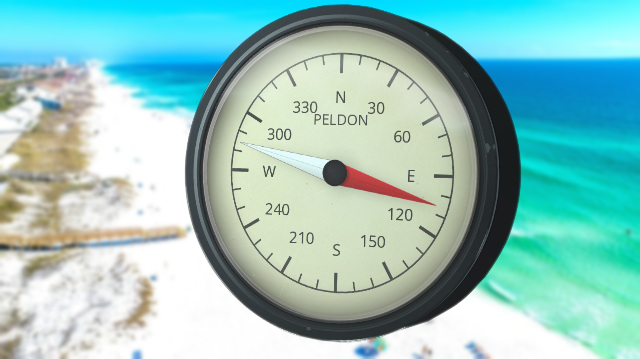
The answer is 105 °
